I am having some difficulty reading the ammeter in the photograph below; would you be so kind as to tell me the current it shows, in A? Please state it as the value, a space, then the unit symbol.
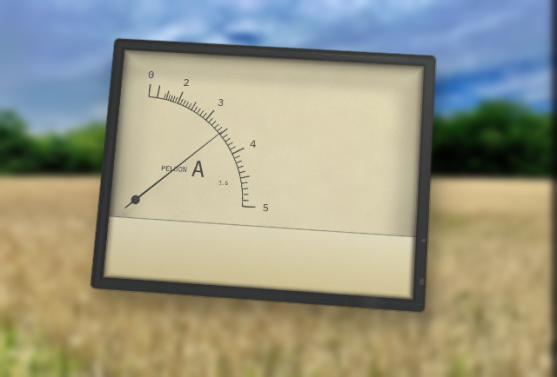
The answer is 3.5 A
